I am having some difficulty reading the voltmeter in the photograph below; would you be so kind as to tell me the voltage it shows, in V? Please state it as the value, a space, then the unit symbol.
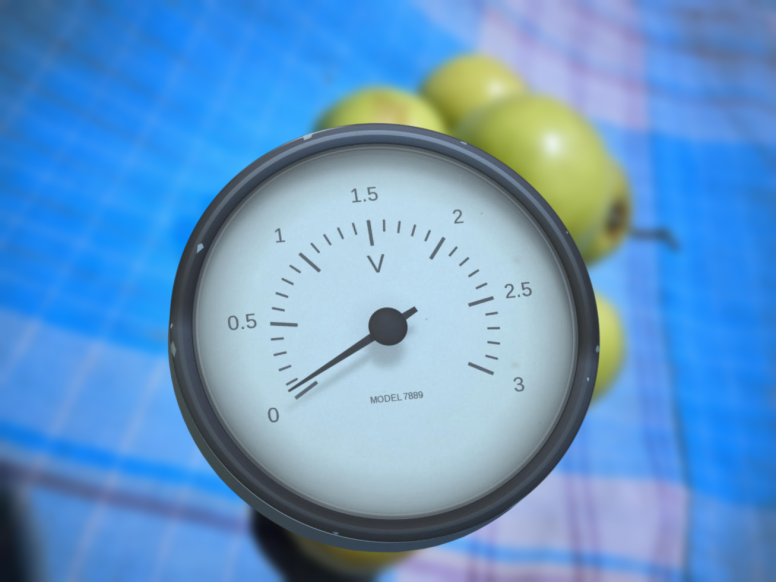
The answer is 0.05 V
